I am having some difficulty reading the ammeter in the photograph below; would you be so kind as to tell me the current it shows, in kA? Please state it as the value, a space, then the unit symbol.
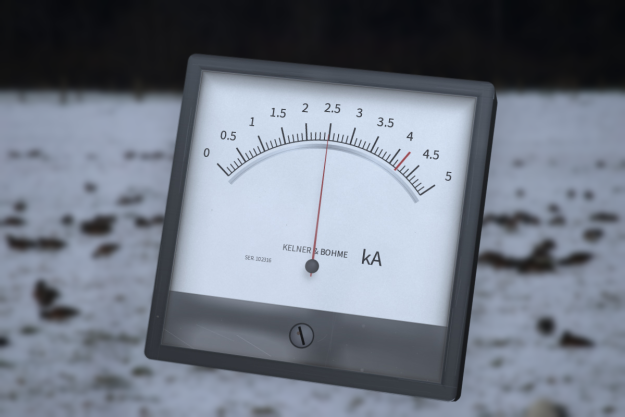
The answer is 2.5 kA
